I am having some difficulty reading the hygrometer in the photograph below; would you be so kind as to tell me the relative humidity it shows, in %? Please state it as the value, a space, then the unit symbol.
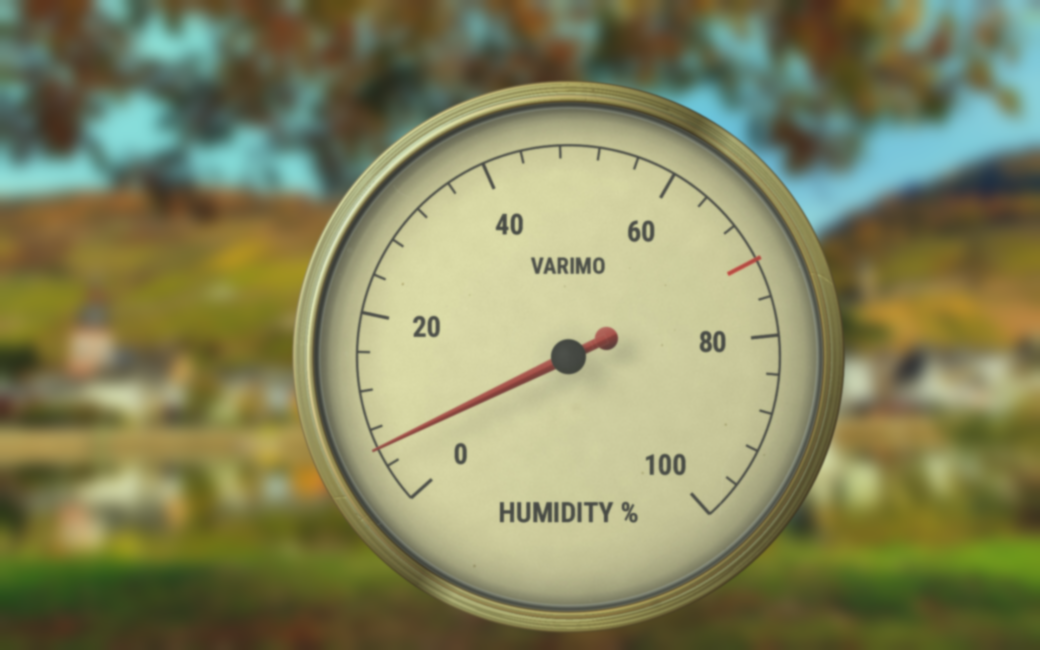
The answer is 6 %
